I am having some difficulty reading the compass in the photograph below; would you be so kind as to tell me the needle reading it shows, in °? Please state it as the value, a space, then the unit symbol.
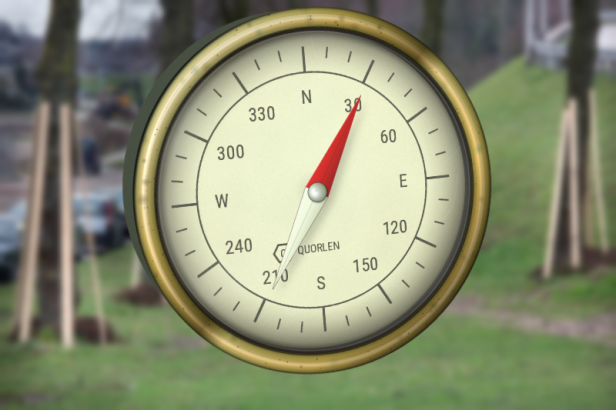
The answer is 30 °
